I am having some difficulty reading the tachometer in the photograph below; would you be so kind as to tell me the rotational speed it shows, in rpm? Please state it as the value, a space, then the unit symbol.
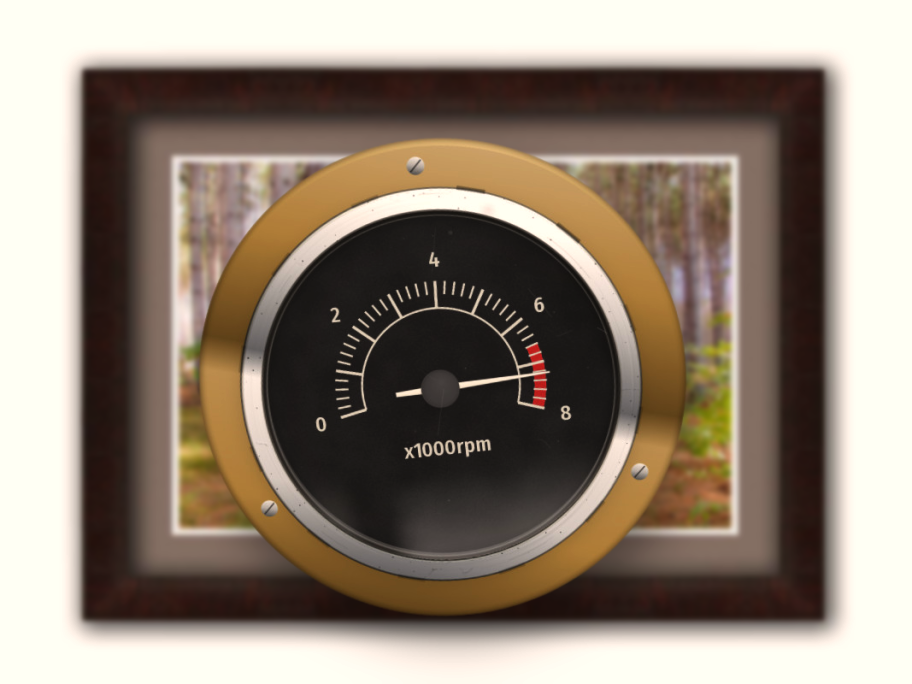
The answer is 7200 rpm
